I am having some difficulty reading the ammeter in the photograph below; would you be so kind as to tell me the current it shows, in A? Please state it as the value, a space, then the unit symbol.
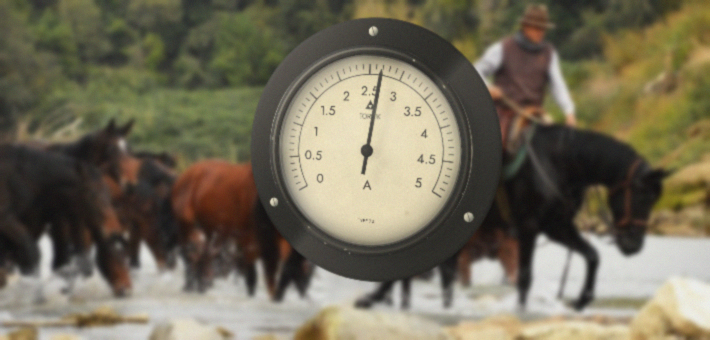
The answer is 2.7 A
